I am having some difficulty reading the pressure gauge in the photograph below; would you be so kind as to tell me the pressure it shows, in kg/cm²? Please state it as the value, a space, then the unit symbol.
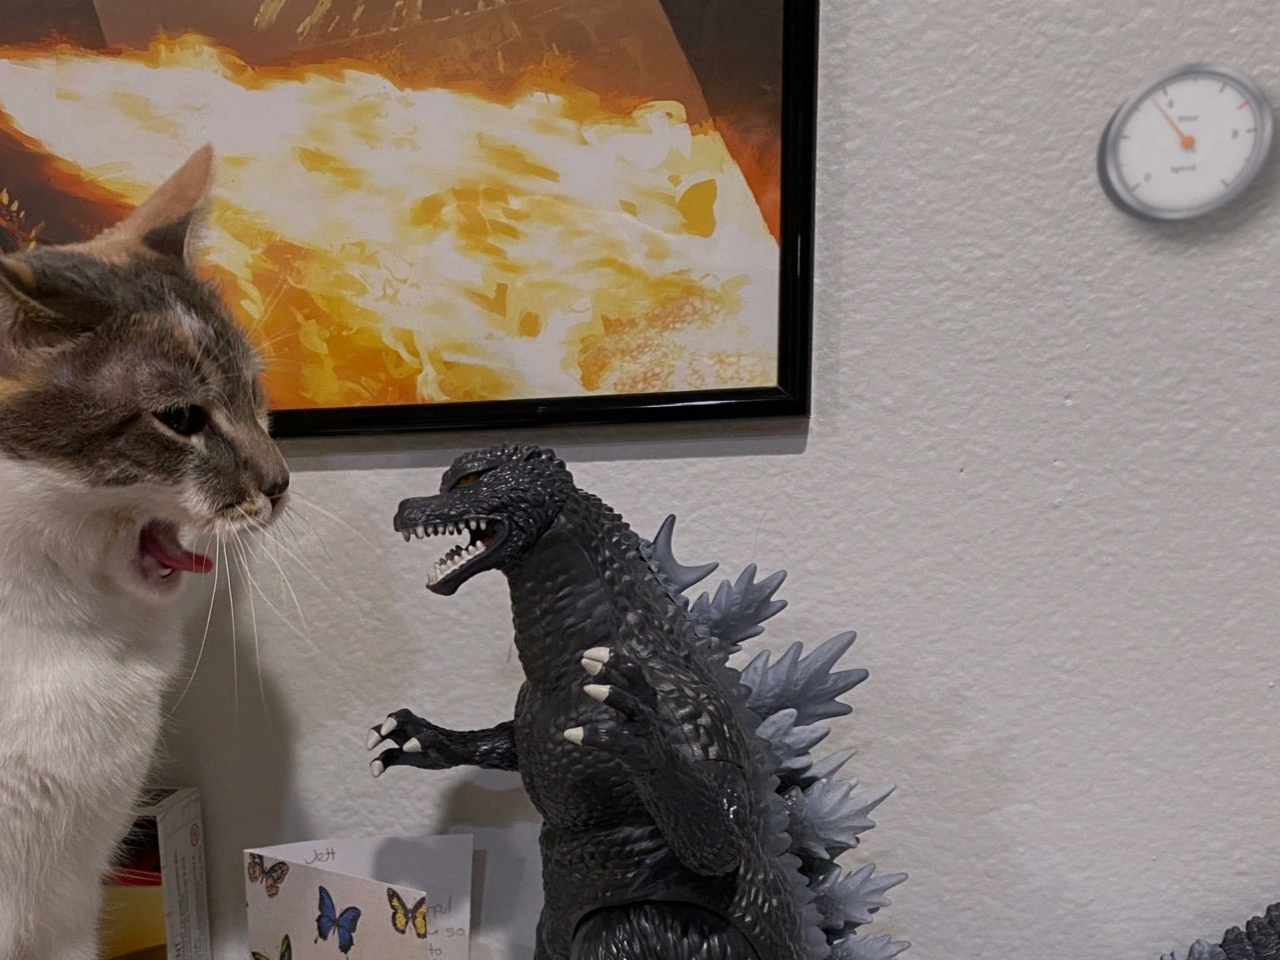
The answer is 3.5 kg/cm²
